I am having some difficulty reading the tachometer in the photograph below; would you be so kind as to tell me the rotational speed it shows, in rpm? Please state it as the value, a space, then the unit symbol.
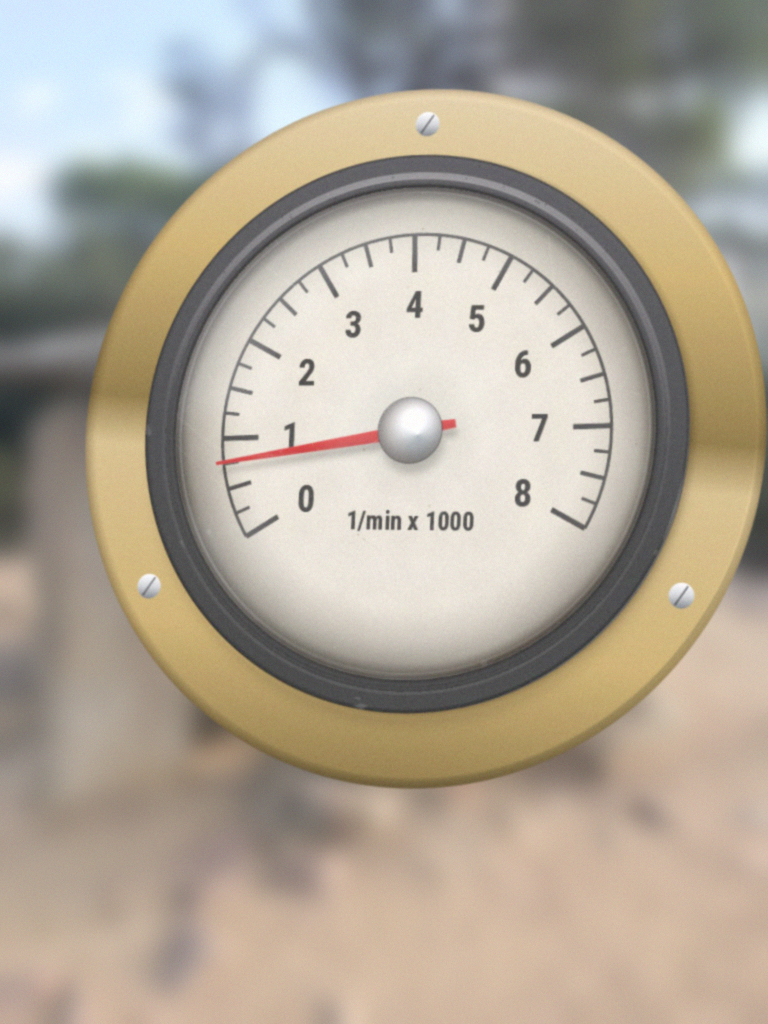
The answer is 750 rpm
